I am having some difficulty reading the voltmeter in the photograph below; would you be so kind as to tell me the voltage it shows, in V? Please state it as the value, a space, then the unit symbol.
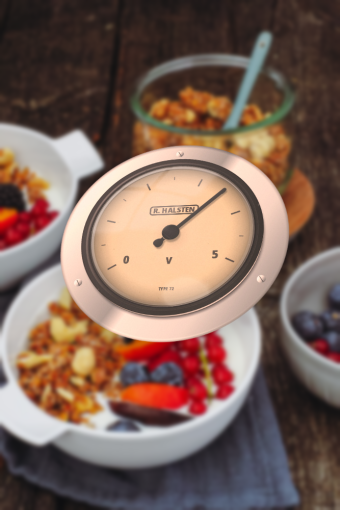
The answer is 3.5 V
